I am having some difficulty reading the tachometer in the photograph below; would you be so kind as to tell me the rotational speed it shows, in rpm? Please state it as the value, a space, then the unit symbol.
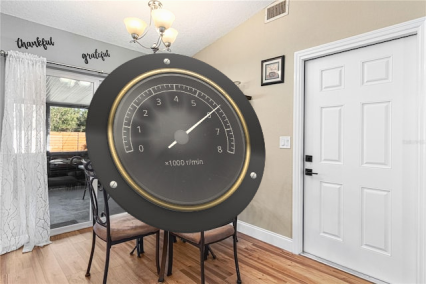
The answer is 6000 rpm
